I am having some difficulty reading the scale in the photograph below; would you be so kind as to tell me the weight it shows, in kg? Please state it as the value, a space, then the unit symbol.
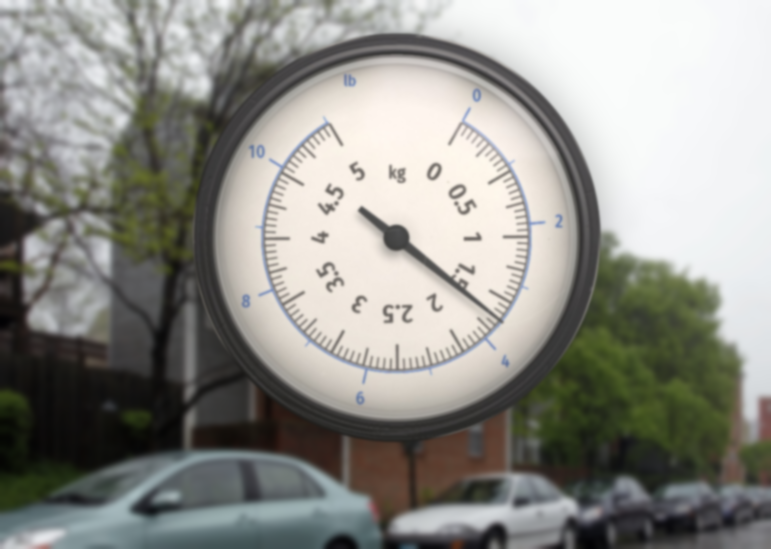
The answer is 1.65 kg
